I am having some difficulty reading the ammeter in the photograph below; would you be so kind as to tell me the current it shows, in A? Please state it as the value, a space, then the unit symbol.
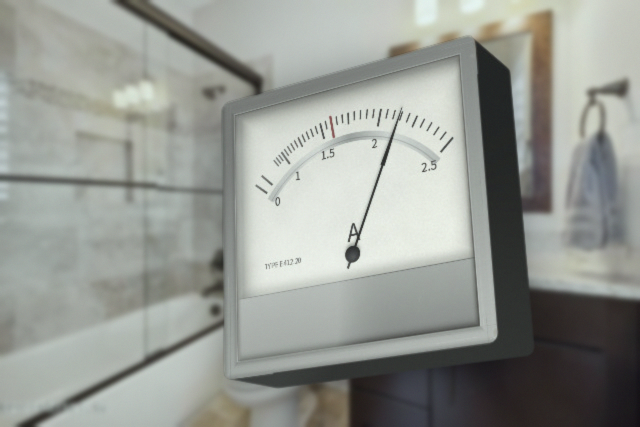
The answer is 2.15 A
